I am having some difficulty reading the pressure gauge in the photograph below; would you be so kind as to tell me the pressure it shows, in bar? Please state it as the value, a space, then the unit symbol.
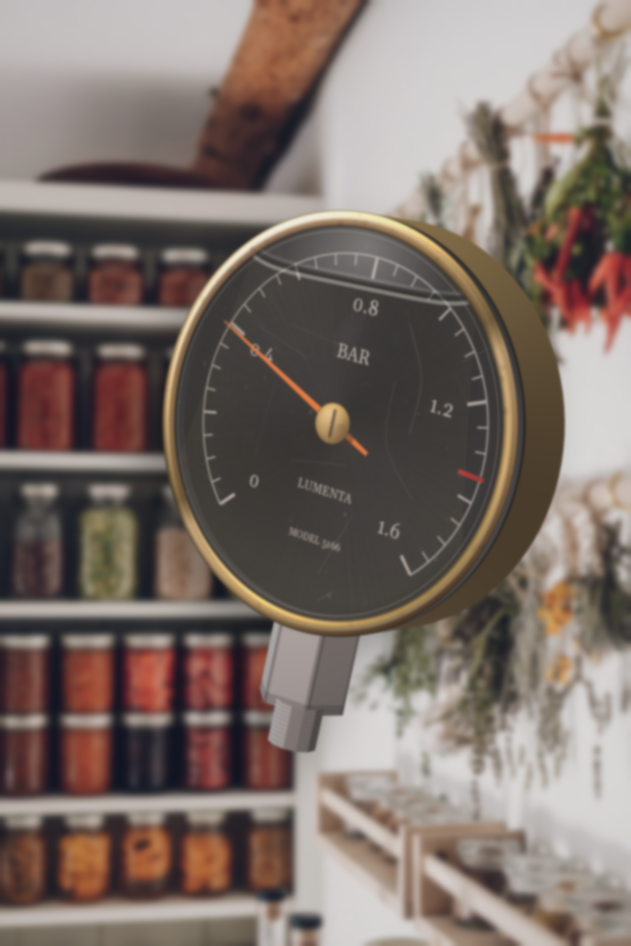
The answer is 0.4 bar
